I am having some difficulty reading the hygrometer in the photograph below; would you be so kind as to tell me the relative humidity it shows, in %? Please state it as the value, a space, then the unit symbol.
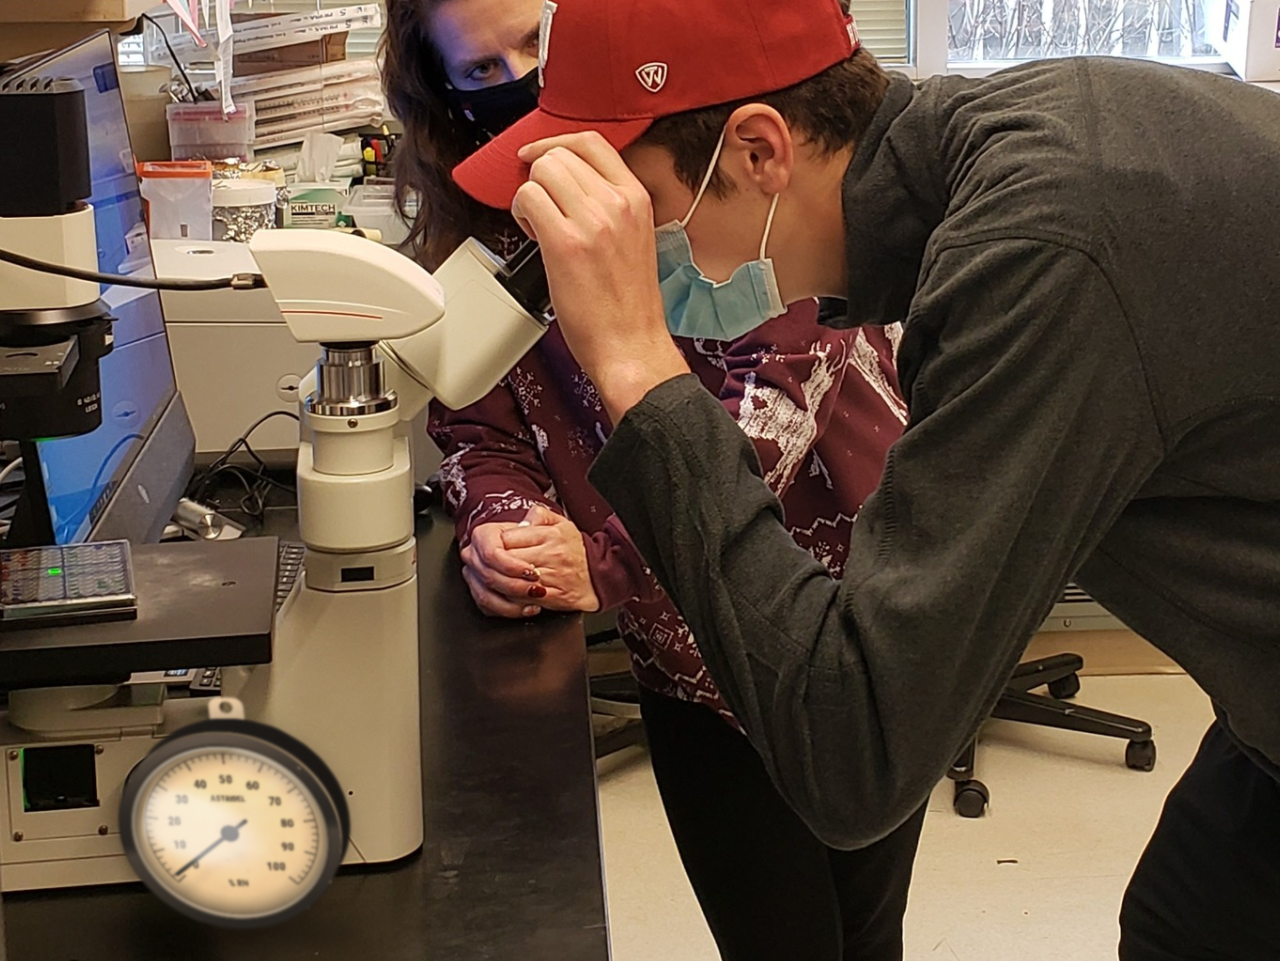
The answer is 2 %
